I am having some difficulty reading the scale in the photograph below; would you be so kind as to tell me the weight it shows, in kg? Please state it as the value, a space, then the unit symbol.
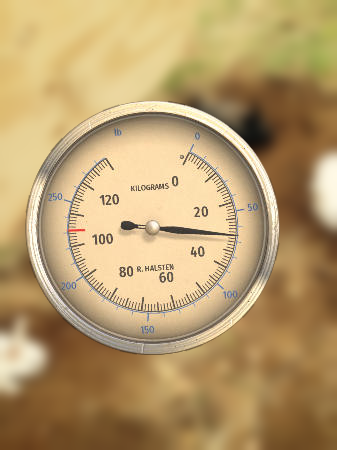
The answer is 30 kg
